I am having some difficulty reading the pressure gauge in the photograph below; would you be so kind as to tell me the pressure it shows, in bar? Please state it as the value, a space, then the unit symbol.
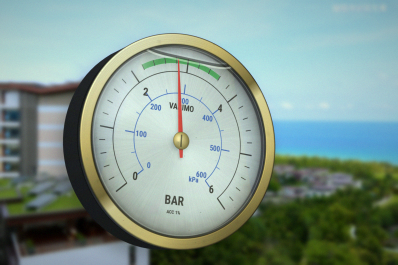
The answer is 2.8 bar
